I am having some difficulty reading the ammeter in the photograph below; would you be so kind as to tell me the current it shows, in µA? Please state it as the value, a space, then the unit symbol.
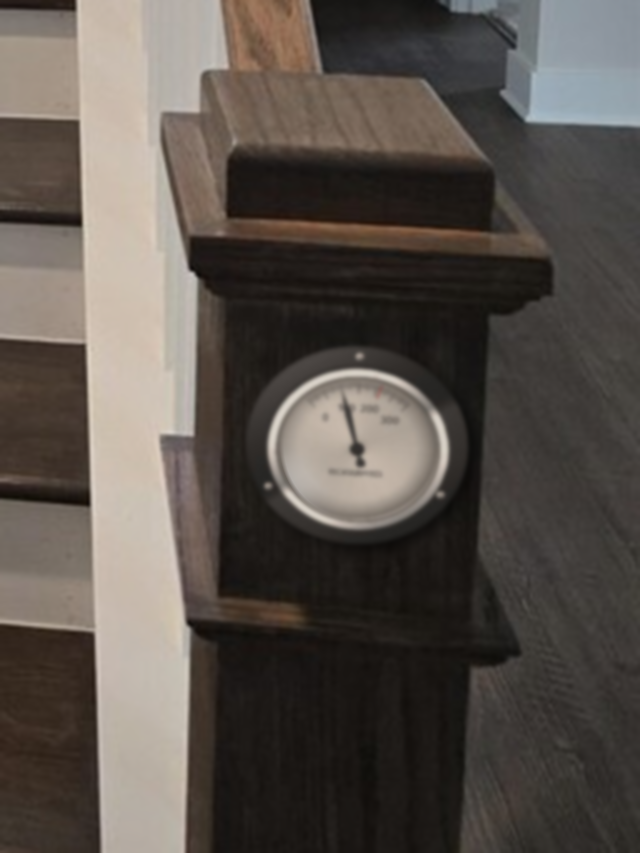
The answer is 100 µA
